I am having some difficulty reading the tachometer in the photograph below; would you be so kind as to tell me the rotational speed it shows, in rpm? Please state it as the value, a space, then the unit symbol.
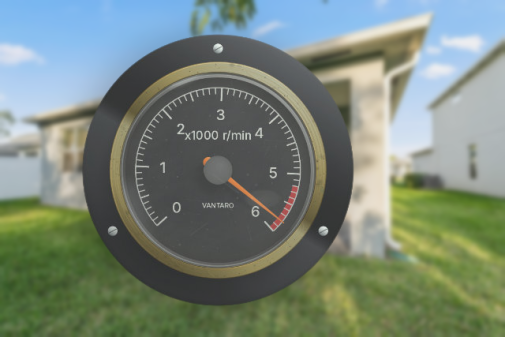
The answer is 5800 rpm
